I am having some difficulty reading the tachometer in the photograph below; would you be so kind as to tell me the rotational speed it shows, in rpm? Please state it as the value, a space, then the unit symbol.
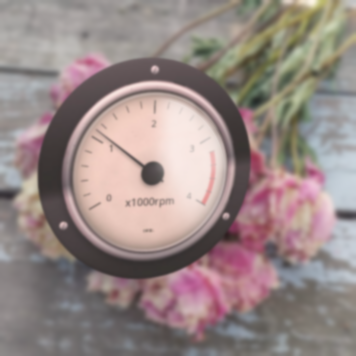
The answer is 1100 rpm
